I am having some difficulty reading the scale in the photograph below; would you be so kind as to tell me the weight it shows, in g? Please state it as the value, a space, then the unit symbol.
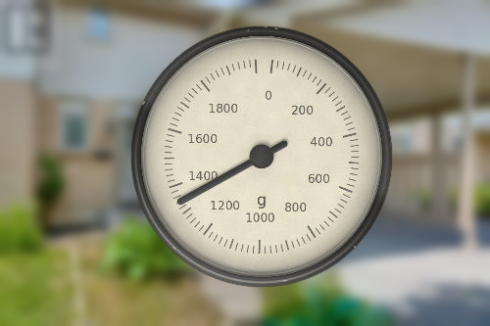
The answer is 1340 g
